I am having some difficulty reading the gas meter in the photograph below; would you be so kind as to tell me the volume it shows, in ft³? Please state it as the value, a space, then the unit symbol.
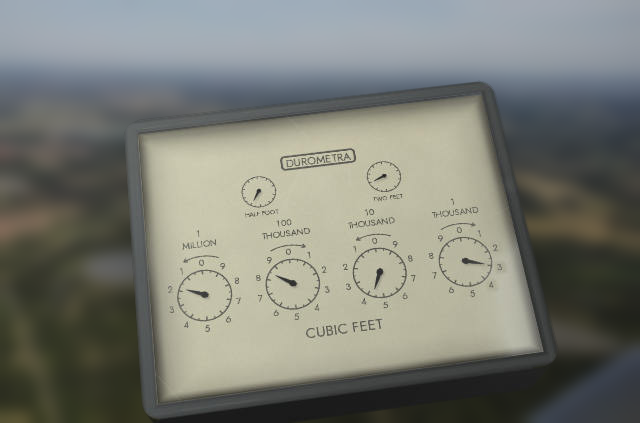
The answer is 184300 ft³
